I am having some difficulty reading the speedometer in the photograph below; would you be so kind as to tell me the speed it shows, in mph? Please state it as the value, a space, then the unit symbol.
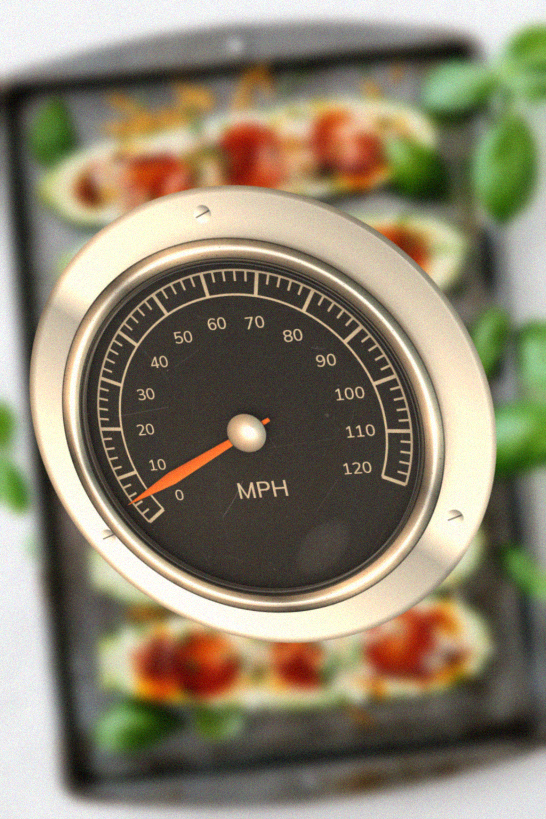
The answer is 5 mph
